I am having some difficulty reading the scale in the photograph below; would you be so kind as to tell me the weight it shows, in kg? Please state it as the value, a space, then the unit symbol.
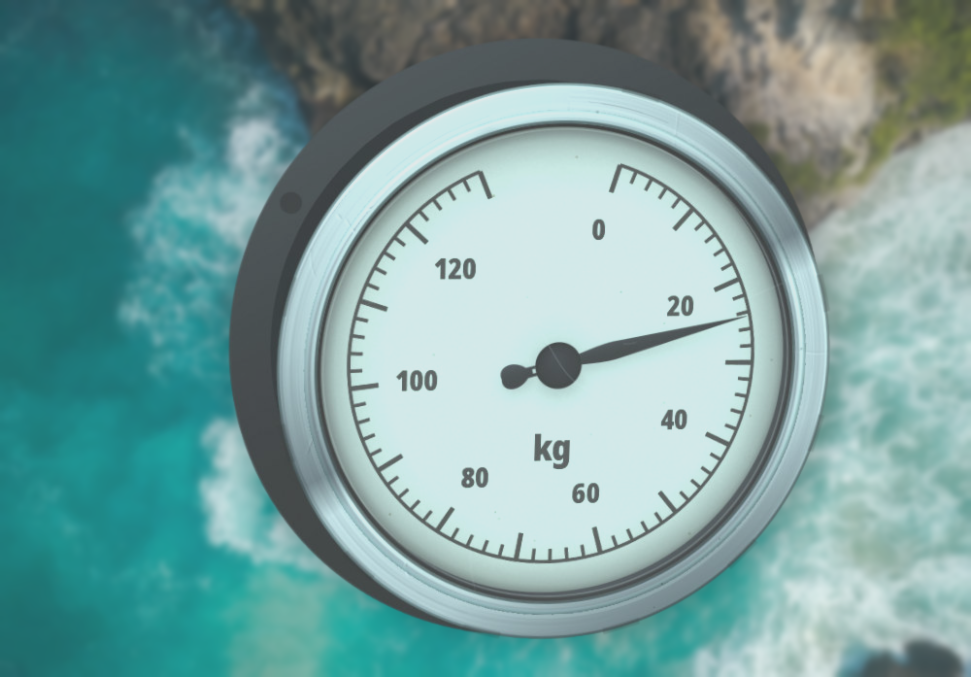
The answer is 24 kg
